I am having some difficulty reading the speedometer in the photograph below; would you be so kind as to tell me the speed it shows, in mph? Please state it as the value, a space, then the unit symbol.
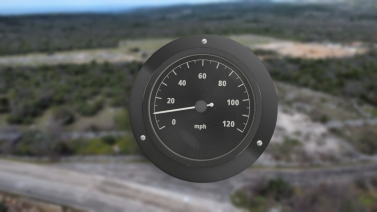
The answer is 10 mph
